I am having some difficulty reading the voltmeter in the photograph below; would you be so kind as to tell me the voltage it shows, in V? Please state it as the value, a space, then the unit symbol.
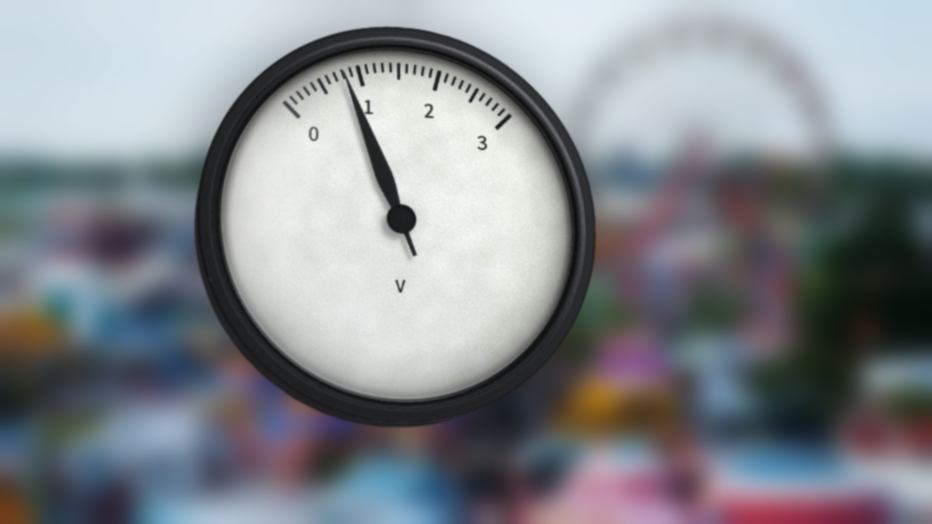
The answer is 0.8 V
